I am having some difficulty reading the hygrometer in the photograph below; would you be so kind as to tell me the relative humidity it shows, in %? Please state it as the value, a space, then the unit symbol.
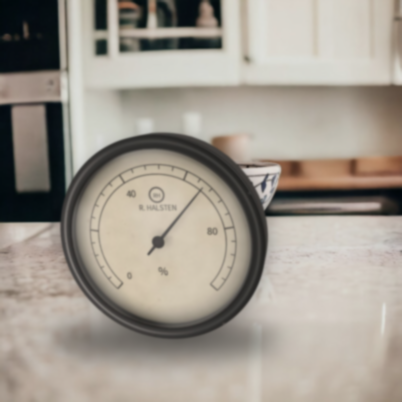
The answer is 66 %
